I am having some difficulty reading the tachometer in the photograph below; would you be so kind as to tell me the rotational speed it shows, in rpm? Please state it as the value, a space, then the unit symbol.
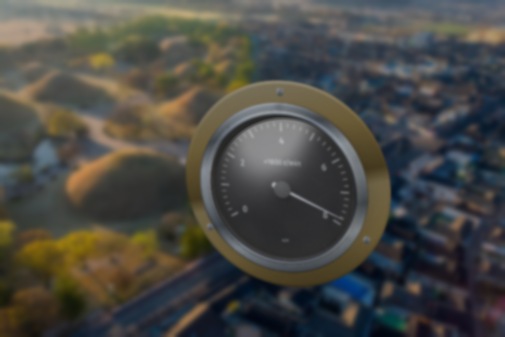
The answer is 7800 rpm
